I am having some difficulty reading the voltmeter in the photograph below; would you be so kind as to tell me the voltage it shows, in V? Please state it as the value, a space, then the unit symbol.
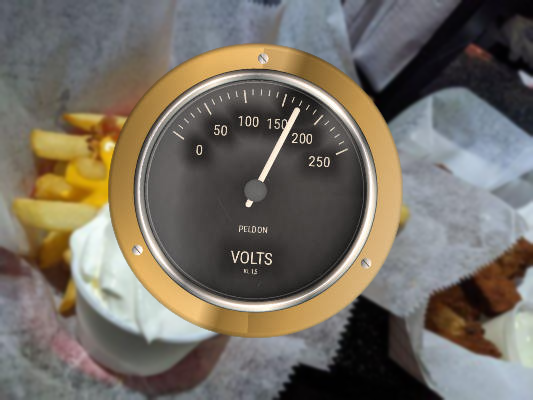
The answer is 170 V
